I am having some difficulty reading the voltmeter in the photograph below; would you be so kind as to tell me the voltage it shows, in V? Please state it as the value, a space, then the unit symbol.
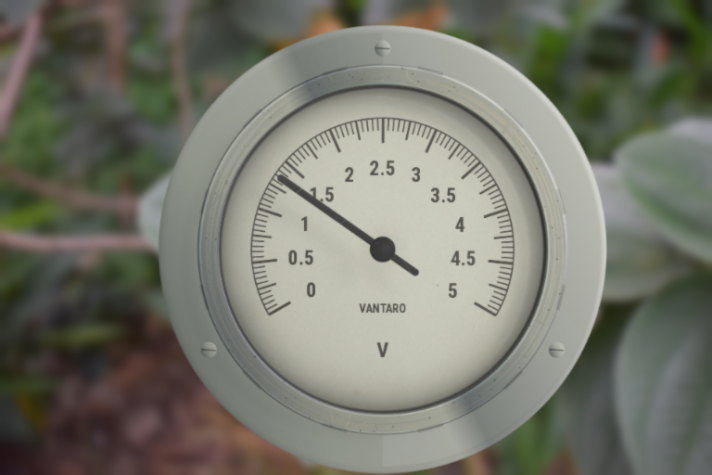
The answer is 1.35 V
